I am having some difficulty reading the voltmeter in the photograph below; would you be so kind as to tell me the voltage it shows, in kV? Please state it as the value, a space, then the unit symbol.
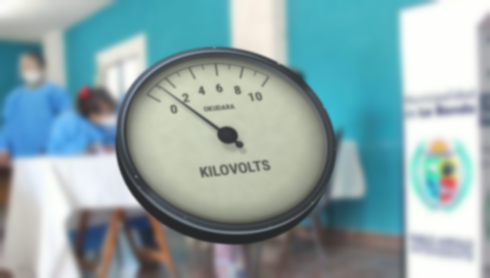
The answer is 1 kV
